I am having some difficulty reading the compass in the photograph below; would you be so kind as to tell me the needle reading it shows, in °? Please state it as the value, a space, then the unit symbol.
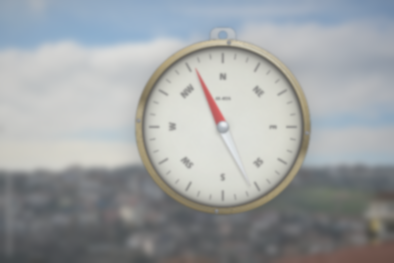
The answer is 335 °
